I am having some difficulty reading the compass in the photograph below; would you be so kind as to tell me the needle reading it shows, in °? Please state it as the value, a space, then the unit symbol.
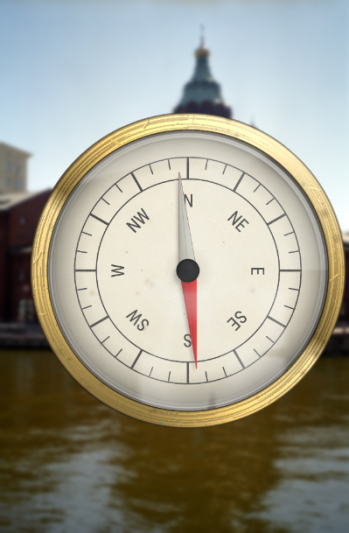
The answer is 175 °
